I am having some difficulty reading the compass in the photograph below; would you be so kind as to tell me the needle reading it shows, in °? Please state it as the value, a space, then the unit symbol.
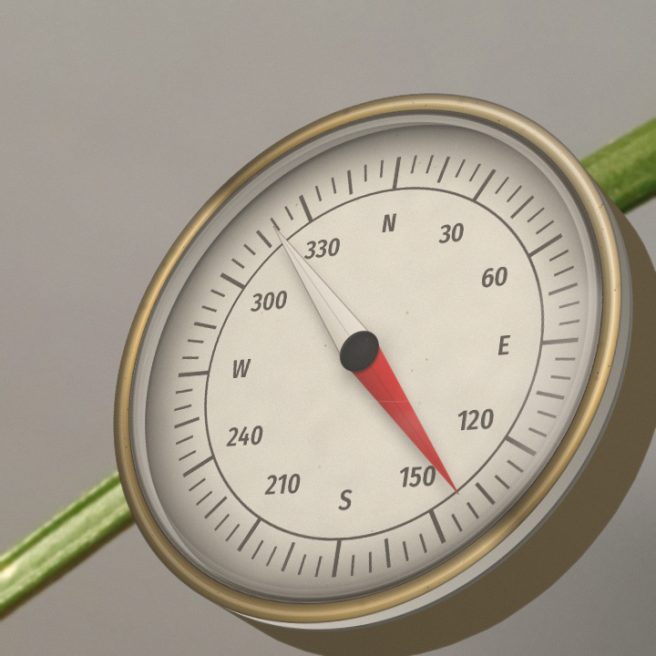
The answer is 140 °
